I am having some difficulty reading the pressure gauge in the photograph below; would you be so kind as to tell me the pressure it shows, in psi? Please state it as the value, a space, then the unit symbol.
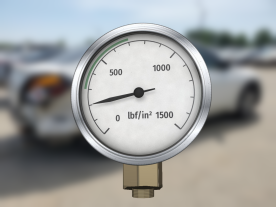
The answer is 200 psi
